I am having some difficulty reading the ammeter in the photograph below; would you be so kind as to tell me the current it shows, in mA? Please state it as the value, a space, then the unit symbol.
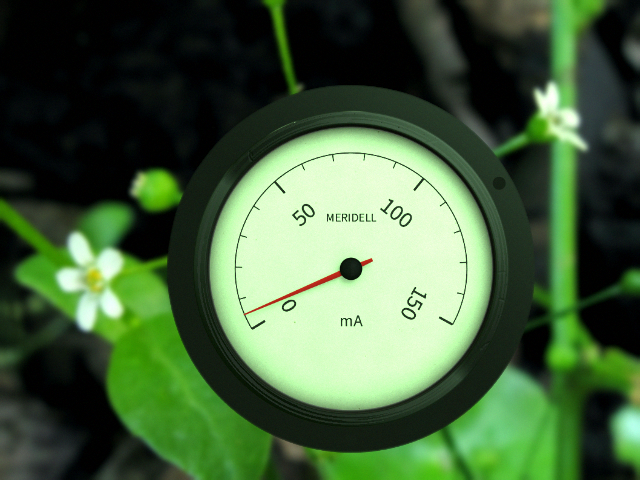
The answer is 5 mA
